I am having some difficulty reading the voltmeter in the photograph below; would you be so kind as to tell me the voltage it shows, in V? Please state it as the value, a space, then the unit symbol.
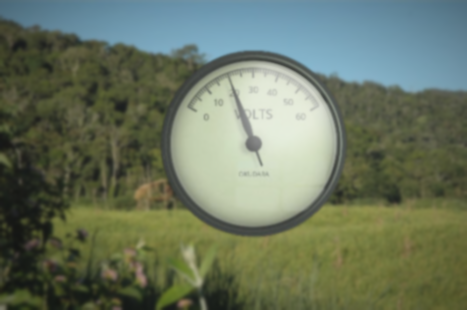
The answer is 20 V
